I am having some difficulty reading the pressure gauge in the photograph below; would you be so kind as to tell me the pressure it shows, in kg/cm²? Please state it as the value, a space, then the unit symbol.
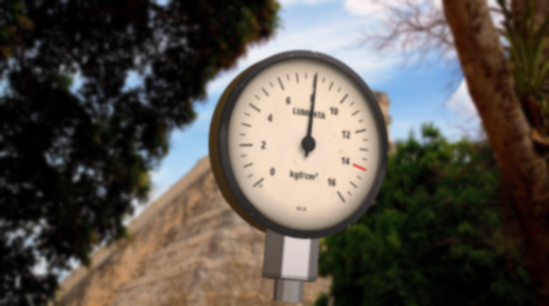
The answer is 8 kg/cm²
